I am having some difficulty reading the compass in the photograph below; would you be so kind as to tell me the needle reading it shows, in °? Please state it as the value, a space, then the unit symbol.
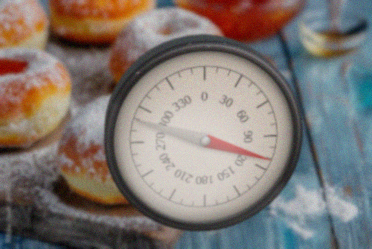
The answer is 110 °
